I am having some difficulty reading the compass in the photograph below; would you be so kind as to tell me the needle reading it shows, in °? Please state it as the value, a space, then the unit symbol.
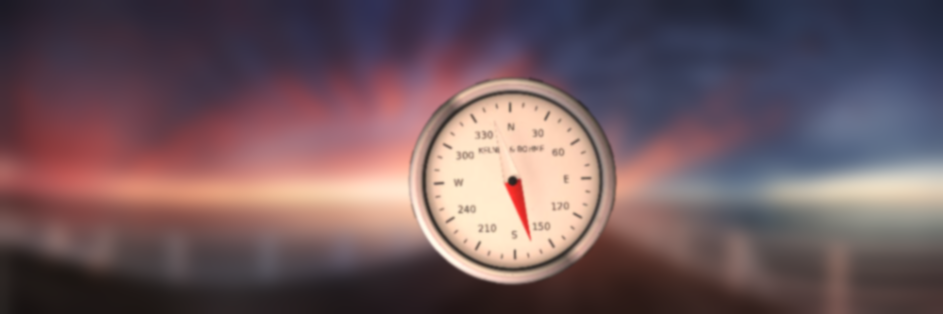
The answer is 165 °
